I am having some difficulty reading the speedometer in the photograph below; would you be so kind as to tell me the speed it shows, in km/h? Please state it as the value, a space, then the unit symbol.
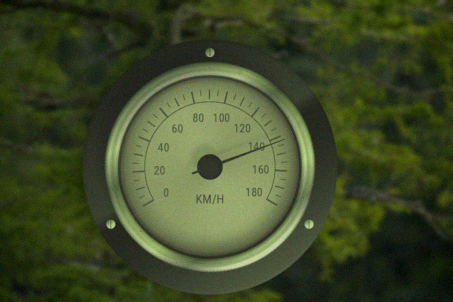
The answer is 142.5 km/h
